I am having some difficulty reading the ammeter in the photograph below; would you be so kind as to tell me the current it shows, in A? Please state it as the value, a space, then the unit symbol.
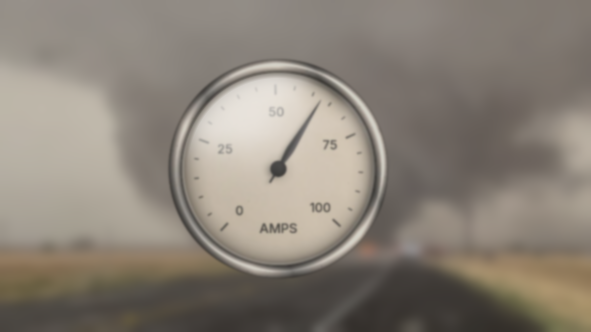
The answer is 62.5 A
